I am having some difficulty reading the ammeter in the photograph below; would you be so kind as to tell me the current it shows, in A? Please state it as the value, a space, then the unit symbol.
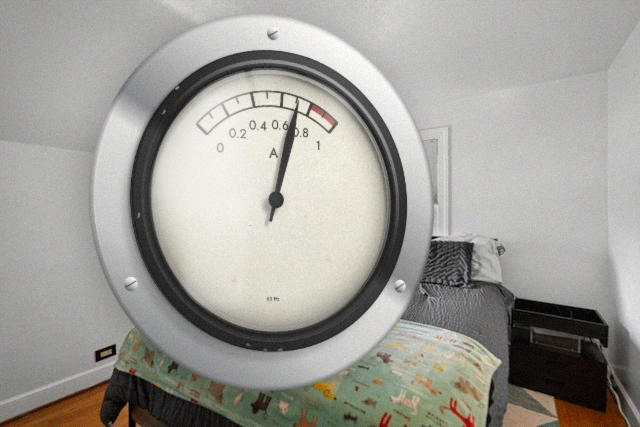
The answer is 0.7 A
